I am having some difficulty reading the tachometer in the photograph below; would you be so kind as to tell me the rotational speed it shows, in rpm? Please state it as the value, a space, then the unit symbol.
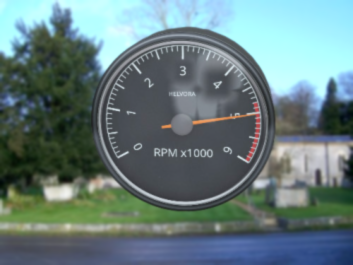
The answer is 5000 rpm
